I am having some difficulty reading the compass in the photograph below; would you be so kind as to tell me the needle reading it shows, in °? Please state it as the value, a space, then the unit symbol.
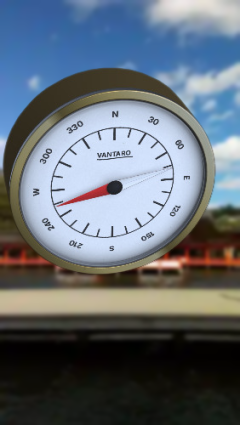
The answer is 255 °
